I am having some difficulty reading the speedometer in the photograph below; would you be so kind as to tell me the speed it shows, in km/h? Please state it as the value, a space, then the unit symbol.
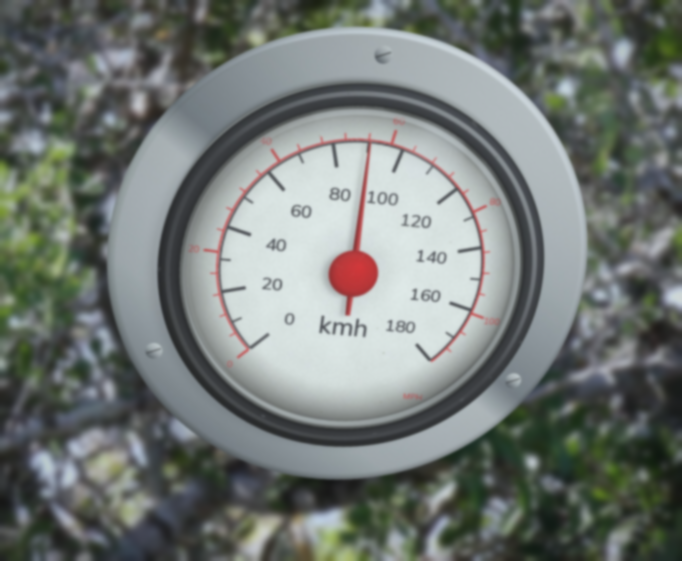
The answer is 90 km/h
